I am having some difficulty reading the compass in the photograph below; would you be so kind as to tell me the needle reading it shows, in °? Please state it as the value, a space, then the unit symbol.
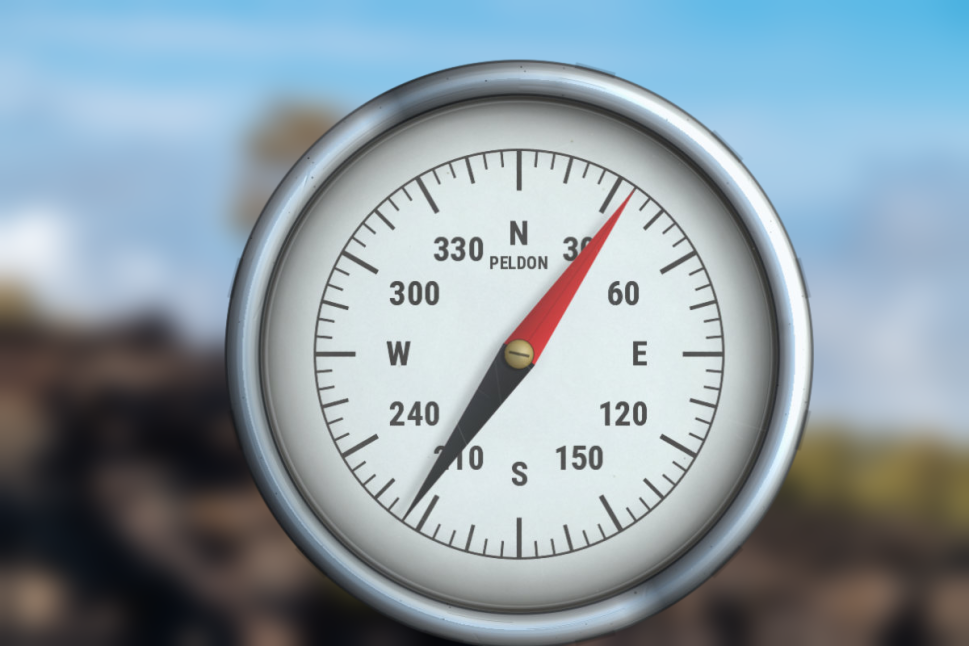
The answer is 35 °
